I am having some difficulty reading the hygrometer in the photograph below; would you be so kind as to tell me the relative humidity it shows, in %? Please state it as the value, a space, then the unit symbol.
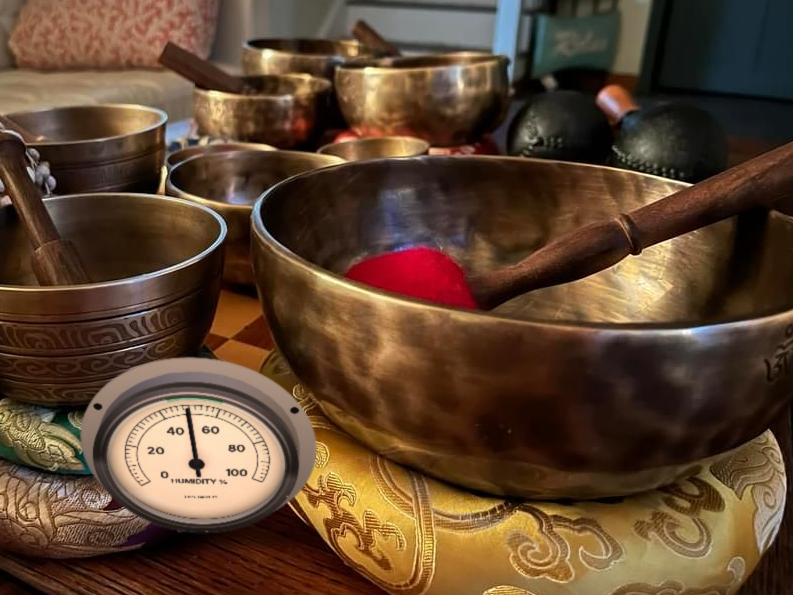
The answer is 50 %
